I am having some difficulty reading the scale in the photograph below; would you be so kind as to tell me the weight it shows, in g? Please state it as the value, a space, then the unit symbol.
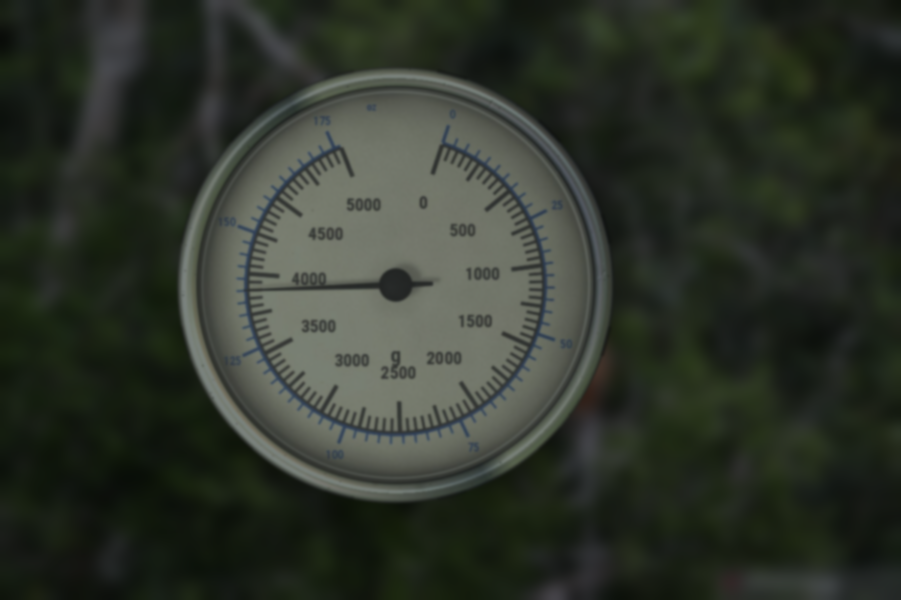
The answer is 3900 g
